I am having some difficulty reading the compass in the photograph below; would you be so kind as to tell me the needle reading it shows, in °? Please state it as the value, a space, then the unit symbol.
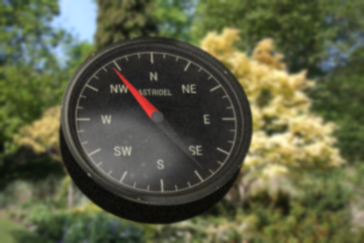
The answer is 325 °
